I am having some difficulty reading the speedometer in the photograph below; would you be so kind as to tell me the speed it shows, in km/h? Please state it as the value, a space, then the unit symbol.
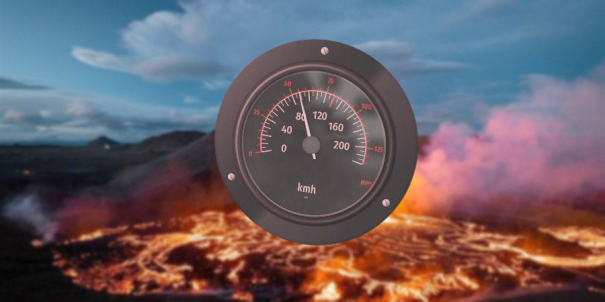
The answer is 90 km/h
